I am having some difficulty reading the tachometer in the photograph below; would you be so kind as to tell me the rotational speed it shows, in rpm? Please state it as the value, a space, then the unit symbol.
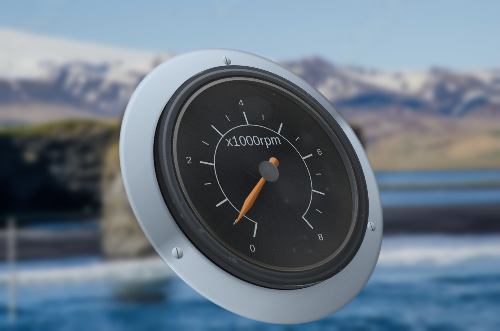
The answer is 500 rpm
